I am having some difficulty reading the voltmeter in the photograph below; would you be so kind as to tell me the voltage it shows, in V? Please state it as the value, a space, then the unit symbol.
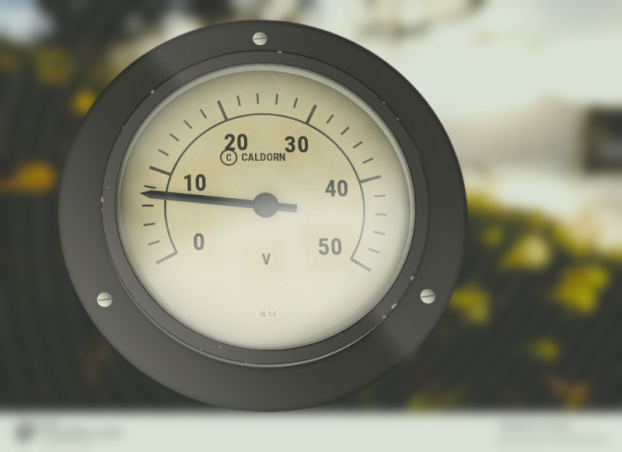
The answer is 7 V
